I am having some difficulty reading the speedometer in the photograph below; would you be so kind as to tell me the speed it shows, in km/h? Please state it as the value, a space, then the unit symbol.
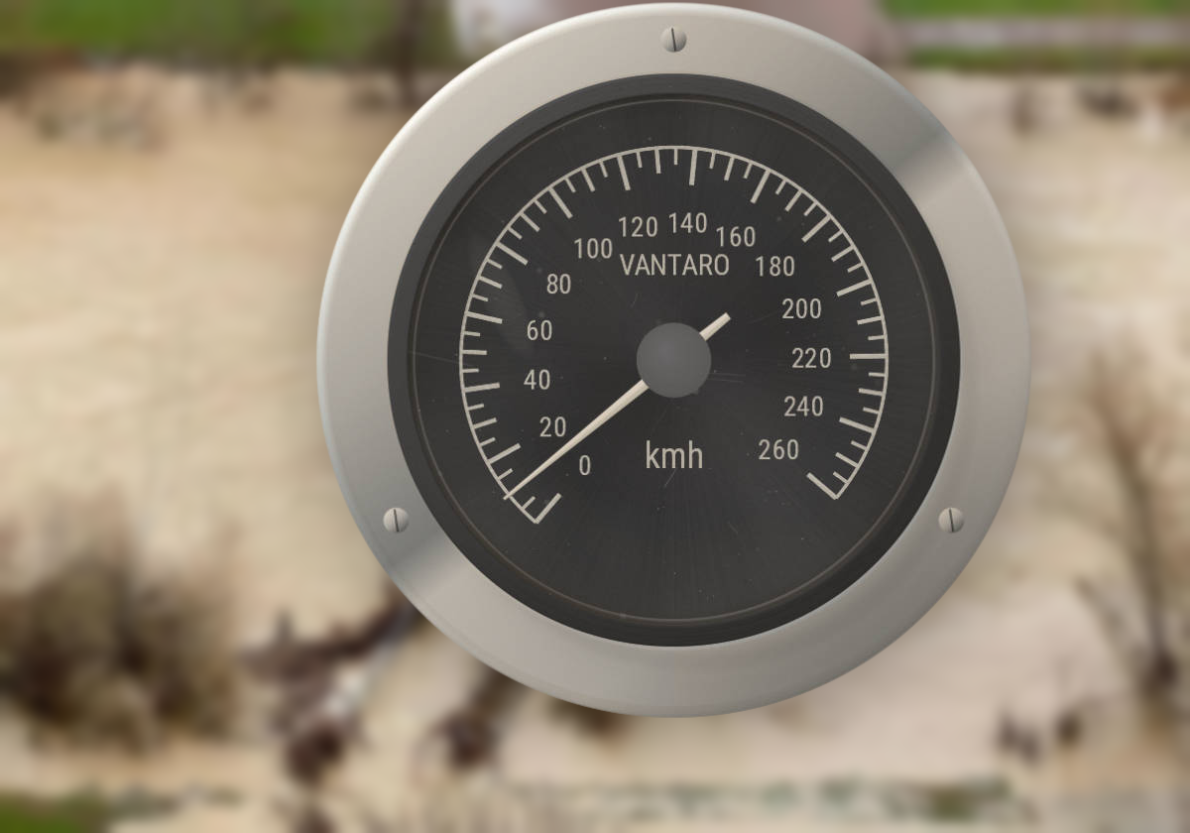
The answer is 10 km/h
